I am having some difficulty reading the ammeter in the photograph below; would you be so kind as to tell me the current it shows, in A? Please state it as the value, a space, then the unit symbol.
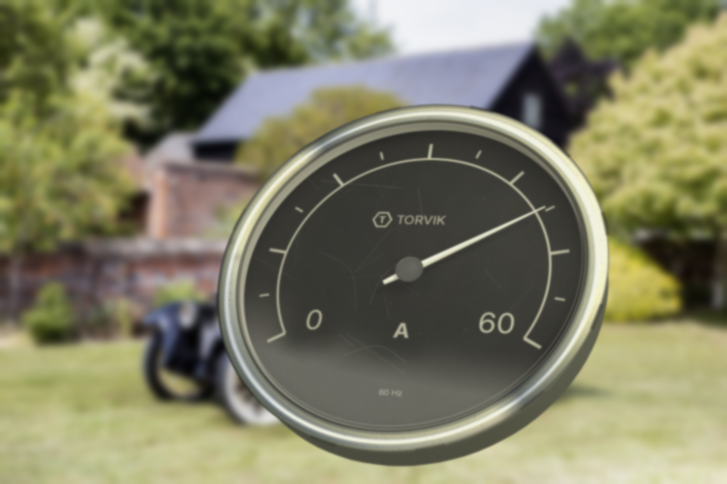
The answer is 45 A
